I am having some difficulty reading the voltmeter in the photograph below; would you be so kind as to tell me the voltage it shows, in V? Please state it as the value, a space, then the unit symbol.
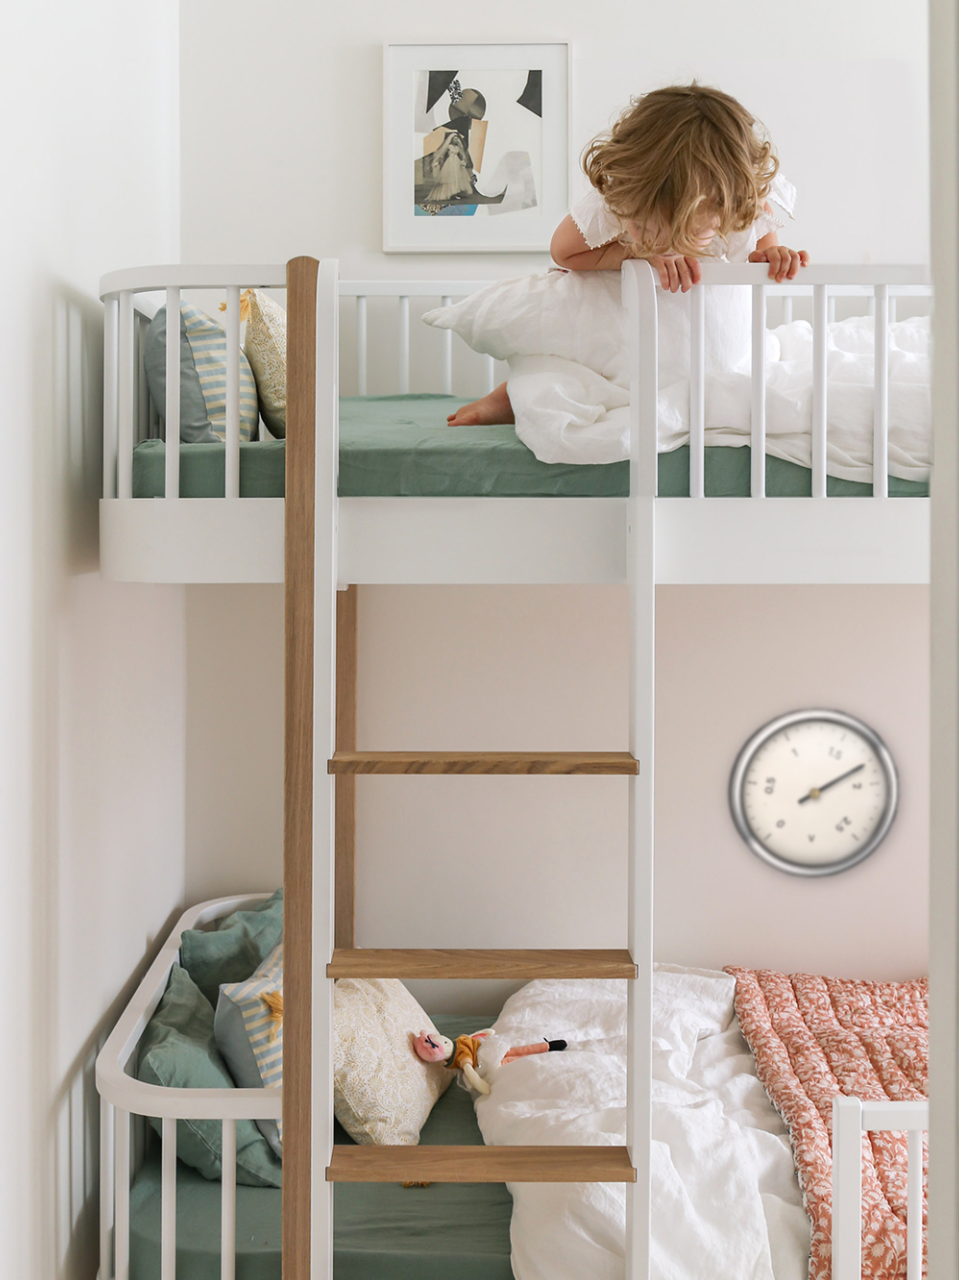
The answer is 1.8 V
